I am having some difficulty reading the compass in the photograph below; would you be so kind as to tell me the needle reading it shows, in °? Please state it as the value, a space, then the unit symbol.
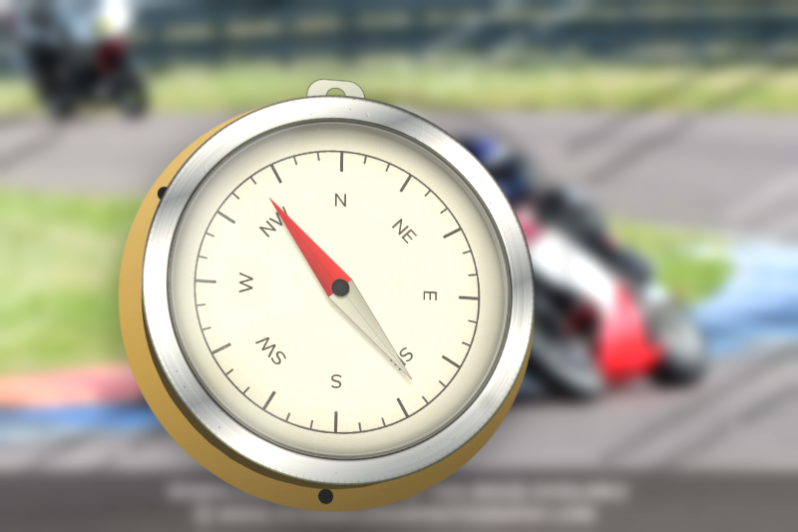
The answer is 320 °
